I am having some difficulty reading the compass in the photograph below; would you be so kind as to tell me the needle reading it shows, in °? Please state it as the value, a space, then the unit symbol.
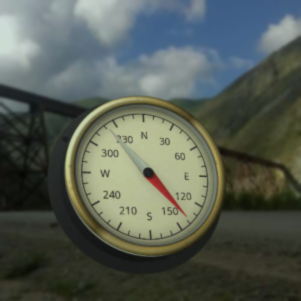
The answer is 140 °
